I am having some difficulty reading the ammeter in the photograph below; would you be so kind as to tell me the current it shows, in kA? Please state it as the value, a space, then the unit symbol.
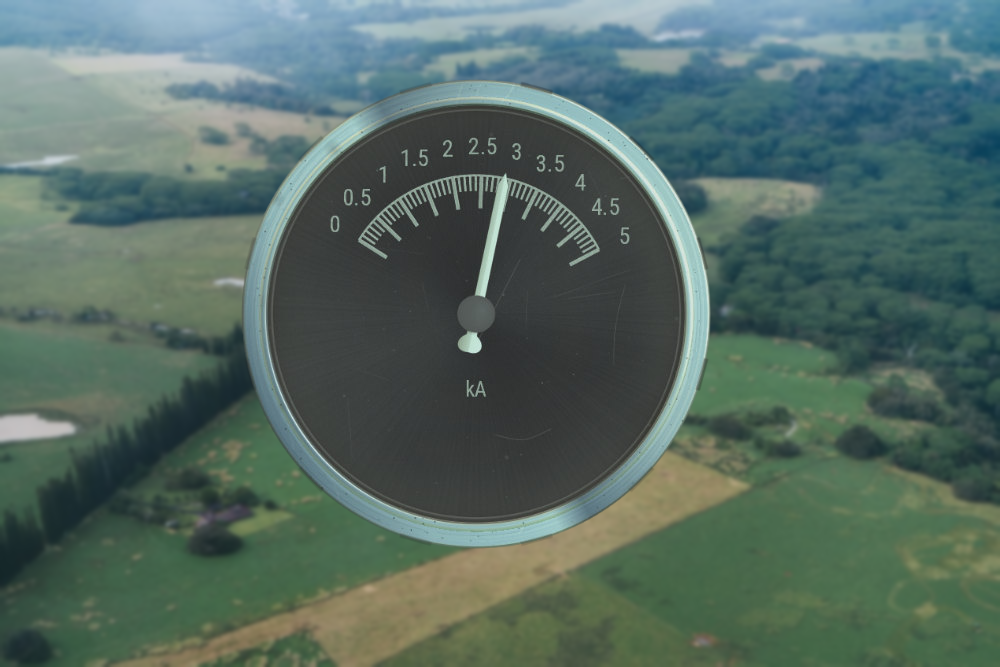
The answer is 2.9 kA
